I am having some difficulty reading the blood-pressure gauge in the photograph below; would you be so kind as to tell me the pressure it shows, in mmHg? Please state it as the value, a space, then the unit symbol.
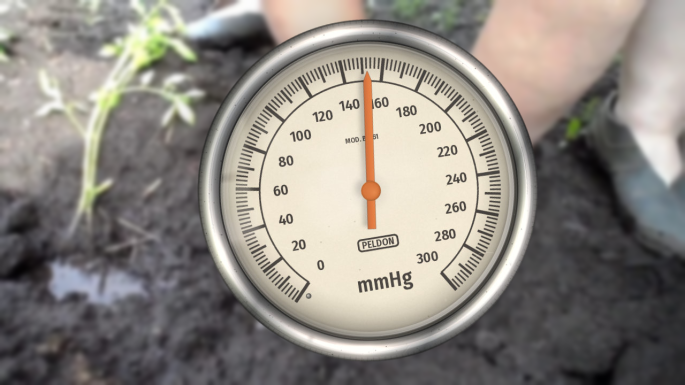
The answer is 152 mmHg
